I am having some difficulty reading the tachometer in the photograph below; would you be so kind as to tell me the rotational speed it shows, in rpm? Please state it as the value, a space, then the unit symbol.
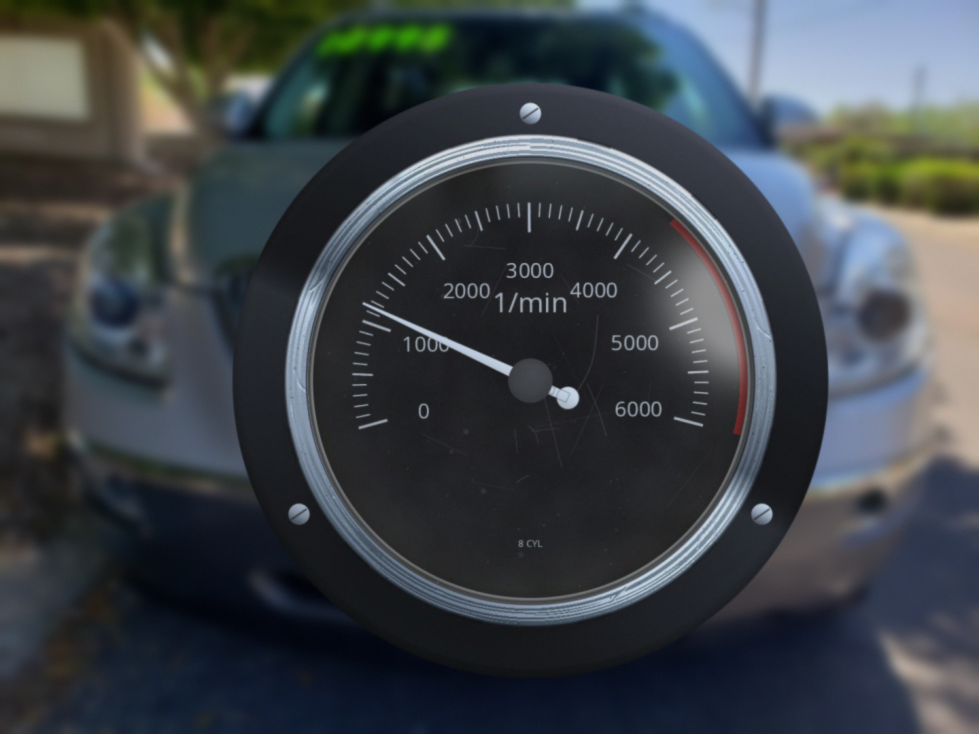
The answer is 1150 rpm
